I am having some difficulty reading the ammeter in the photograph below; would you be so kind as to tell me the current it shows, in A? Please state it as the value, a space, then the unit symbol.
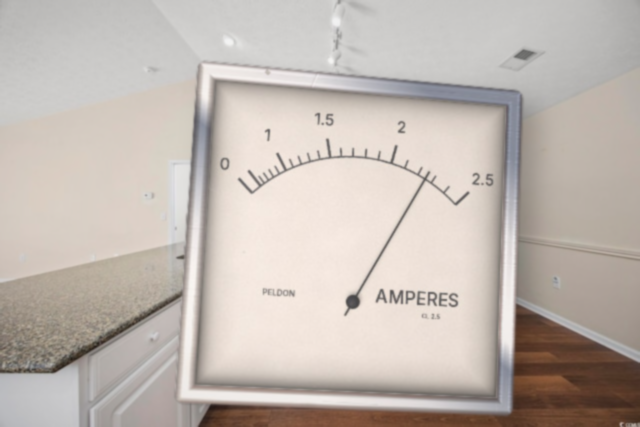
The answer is 2.25 A
